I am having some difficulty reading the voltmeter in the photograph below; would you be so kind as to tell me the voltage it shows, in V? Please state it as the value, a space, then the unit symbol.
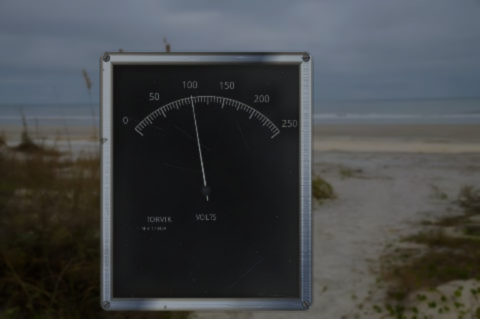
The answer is 100 V
